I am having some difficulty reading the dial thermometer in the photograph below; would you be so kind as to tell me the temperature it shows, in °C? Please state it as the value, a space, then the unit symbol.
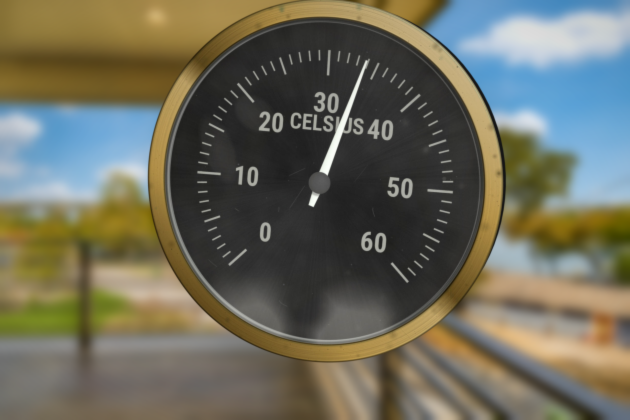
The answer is 34 °C
